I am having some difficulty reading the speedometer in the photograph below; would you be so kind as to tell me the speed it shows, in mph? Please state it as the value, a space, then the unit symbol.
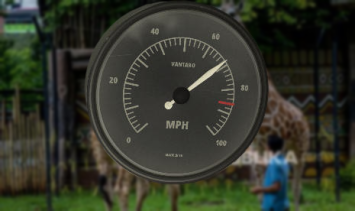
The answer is 68 mph
